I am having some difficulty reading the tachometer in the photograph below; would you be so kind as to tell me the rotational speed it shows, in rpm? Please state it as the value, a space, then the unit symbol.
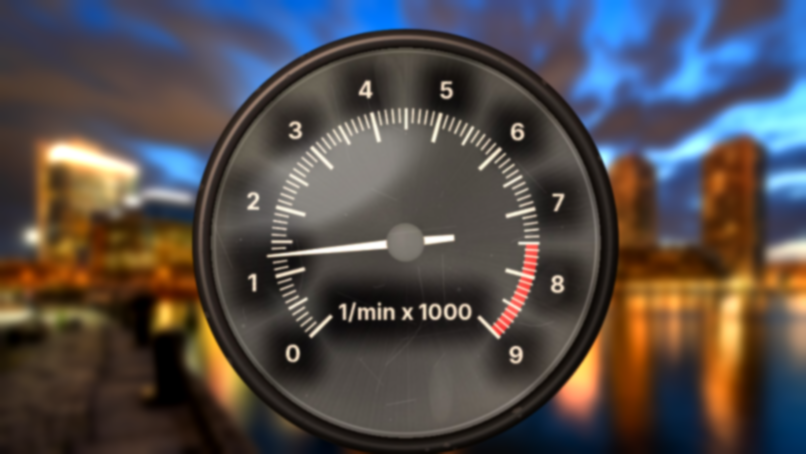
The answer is 1300 rpm
